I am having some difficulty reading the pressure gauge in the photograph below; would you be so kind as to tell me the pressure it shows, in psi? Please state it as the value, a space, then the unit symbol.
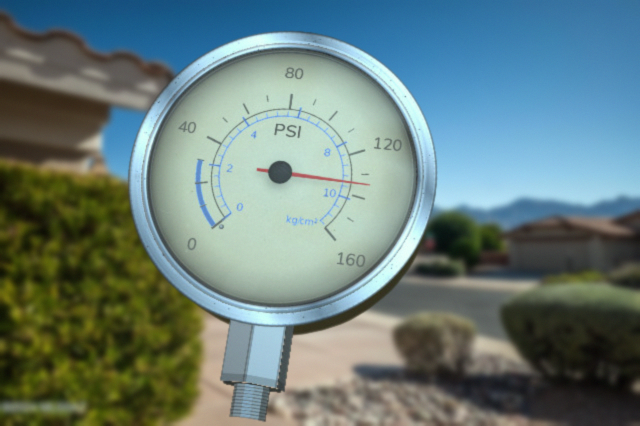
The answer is 135 psi
